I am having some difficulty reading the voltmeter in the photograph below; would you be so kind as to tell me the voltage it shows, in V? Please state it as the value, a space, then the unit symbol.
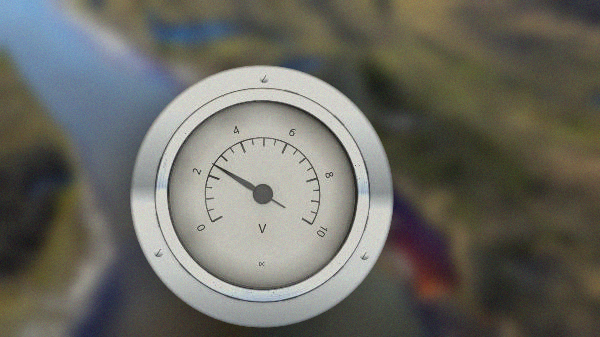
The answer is 2.5 V
